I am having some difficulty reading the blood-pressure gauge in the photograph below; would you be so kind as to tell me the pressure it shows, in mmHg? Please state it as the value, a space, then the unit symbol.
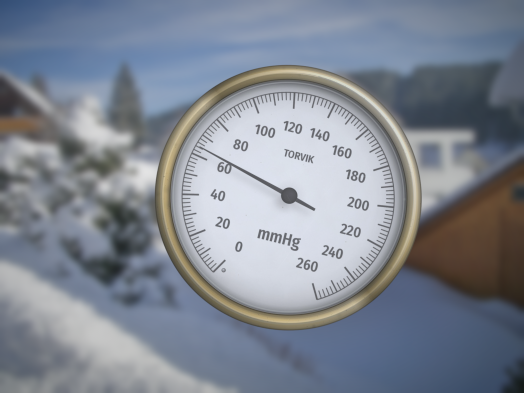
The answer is 64 mmHg
